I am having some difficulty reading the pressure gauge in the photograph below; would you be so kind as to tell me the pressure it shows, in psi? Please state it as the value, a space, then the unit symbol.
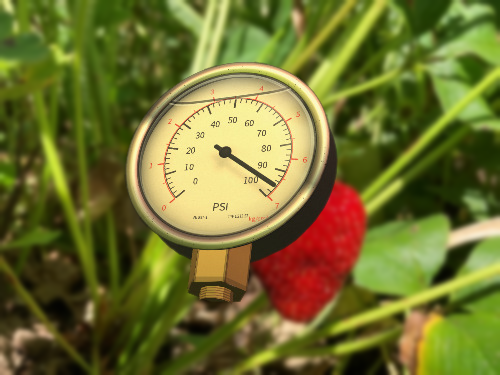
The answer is 96 psi
